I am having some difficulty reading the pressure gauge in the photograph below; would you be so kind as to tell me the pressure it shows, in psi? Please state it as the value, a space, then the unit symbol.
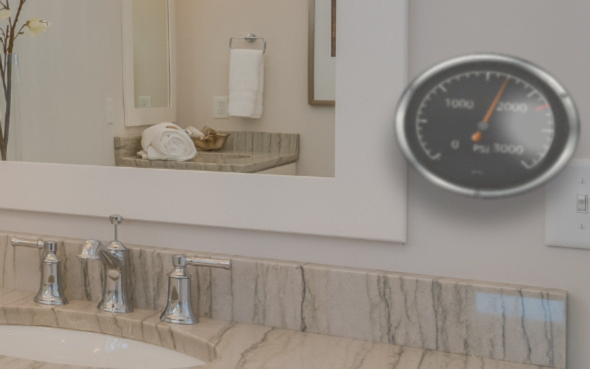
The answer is 1700 psi
